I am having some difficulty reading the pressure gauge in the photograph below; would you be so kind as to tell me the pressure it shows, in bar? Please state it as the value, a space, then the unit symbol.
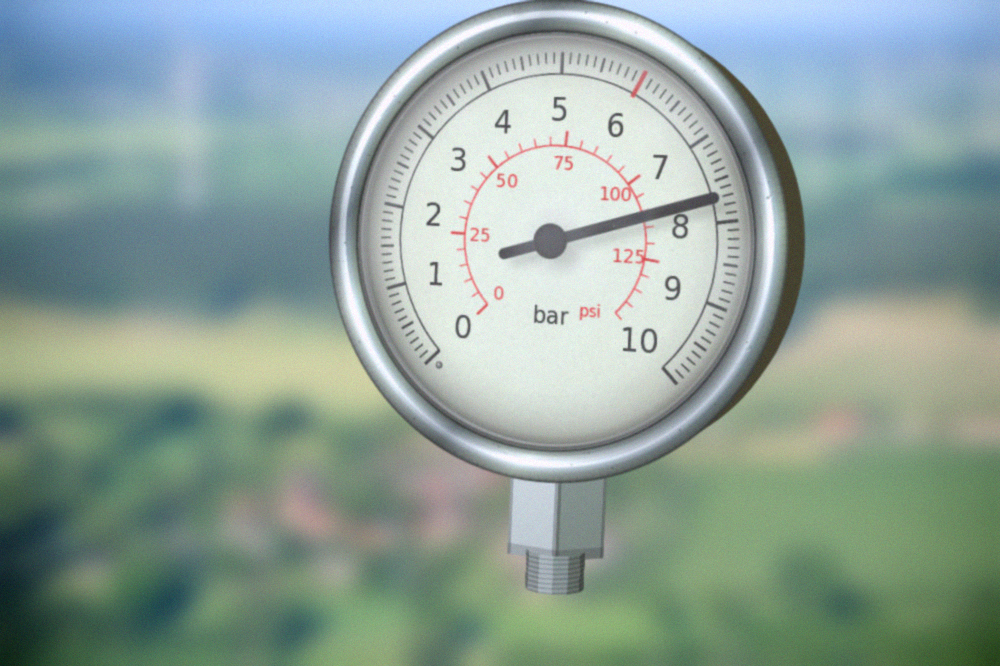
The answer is 7.7 bar
